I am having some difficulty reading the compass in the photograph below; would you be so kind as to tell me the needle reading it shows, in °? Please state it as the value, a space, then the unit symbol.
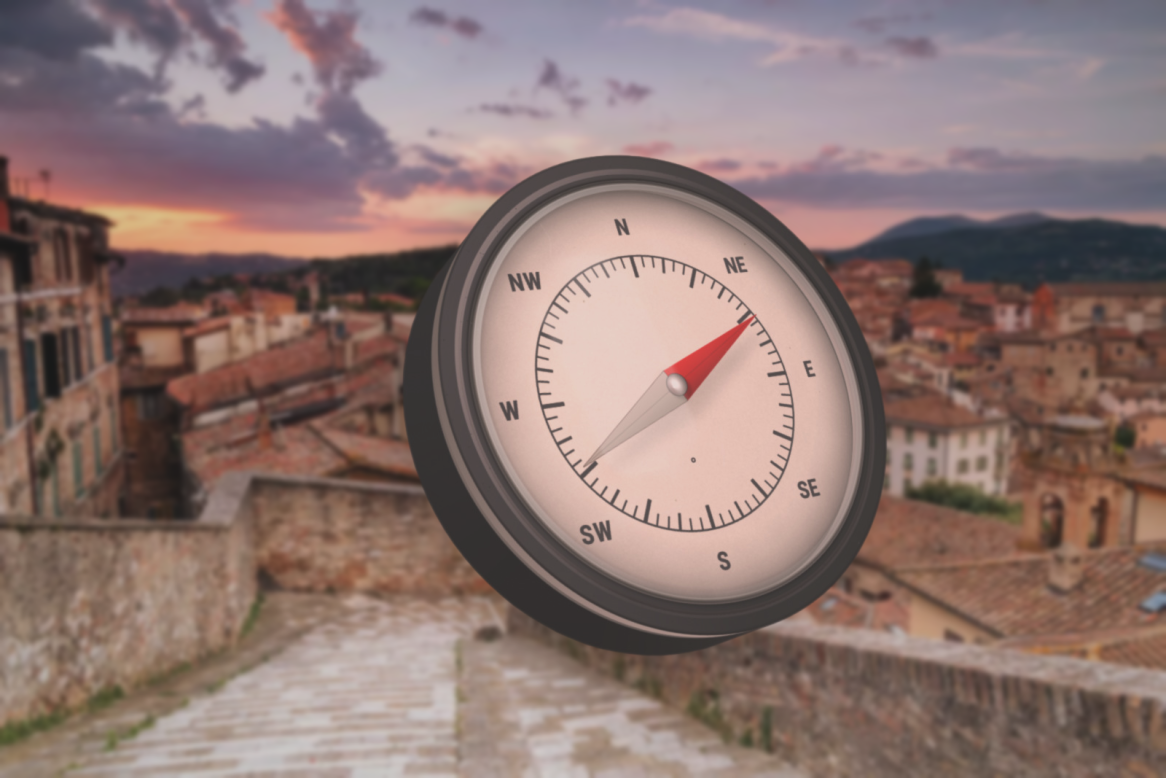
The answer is 62.5 °
